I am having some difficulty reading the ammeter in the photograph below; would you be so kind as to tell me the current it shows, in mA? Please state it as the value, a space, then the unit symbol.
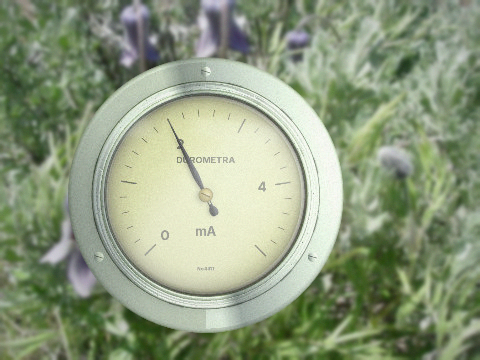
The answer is 2 mA
